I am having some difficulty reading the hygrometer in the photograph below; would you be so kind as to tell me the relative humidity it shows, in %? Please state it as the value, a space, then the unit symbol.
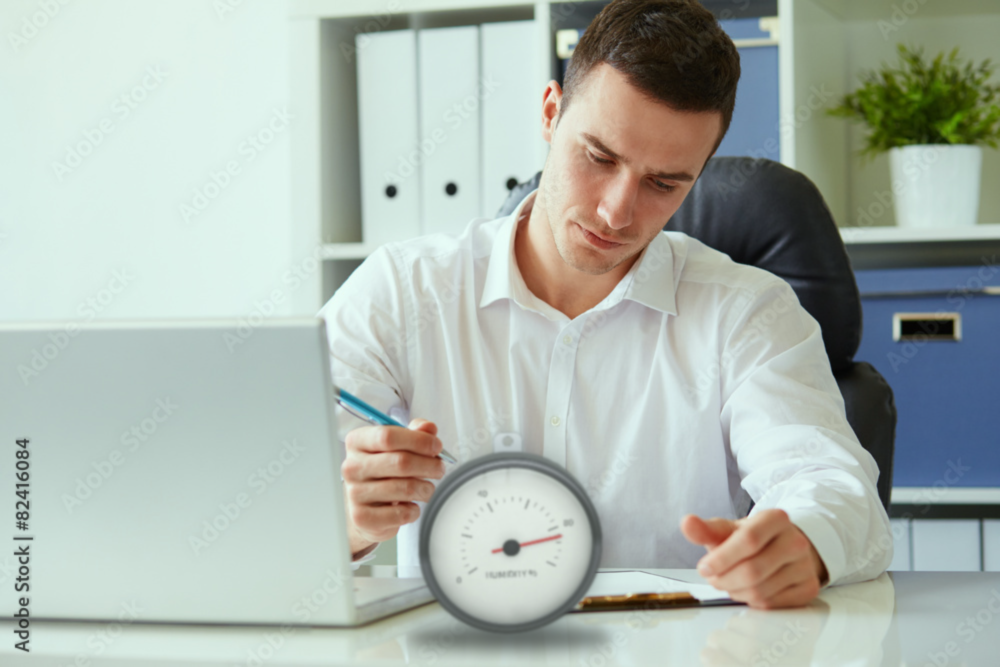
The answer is 84 %
